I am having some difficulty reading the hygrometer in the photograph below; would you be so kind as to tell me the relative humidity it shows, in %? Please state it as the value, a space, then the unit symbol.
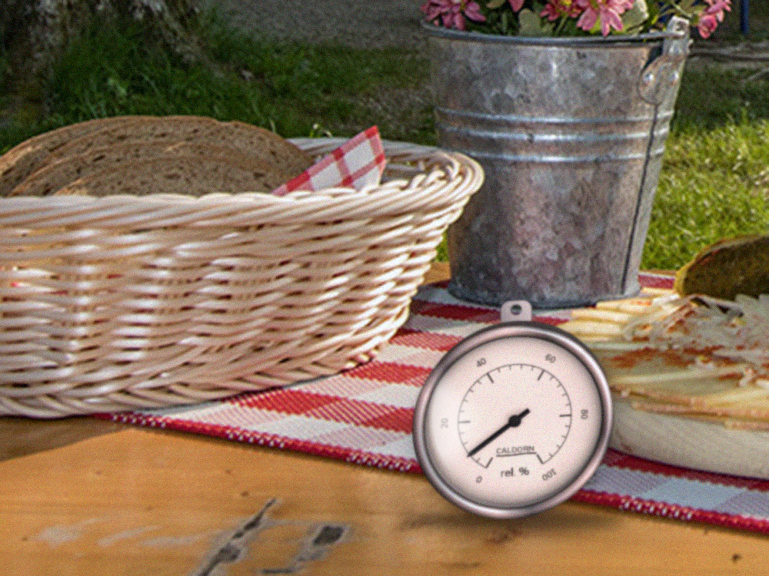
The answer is 8 %
